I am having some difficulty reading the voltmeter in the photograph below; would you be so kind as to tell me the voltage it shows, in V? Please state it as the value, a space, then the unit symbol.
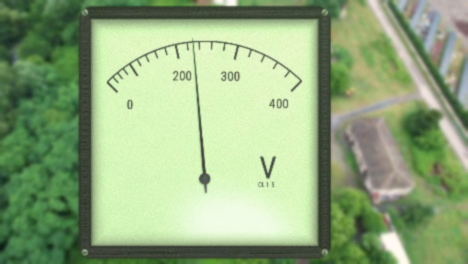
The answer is 230 V
